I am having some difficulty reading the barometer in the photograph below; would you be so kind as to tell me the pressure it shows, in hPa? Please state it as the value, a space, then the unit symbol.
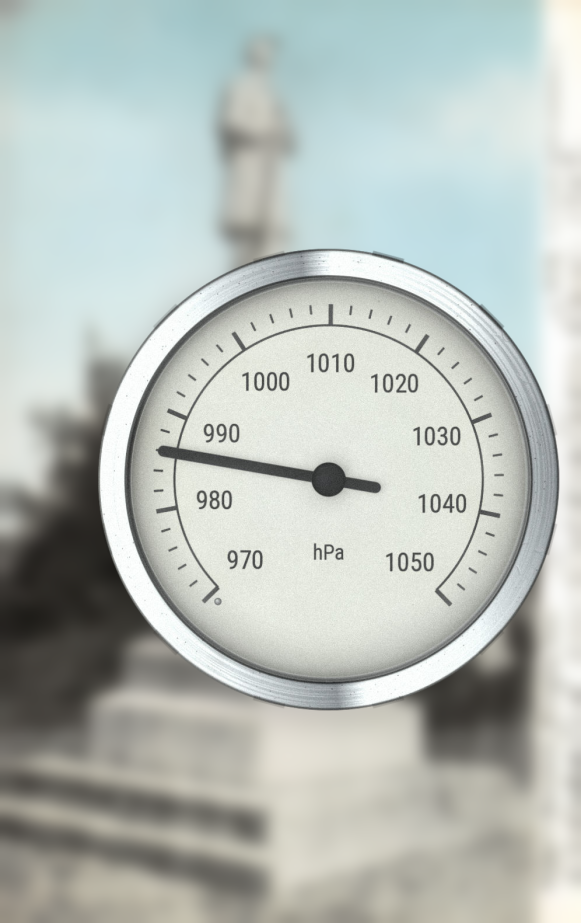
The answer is 986 hPa
